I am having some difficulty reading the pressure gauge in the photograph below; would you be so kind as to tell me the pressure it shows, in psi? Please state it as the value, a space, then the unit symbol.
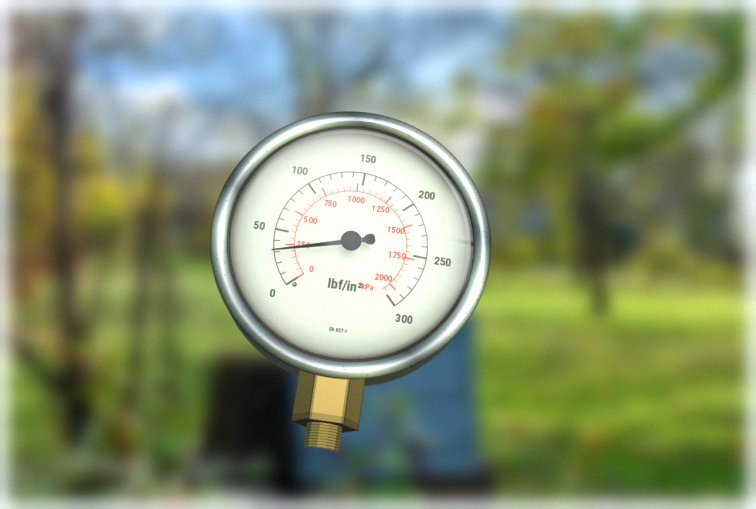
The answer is 30 psi
